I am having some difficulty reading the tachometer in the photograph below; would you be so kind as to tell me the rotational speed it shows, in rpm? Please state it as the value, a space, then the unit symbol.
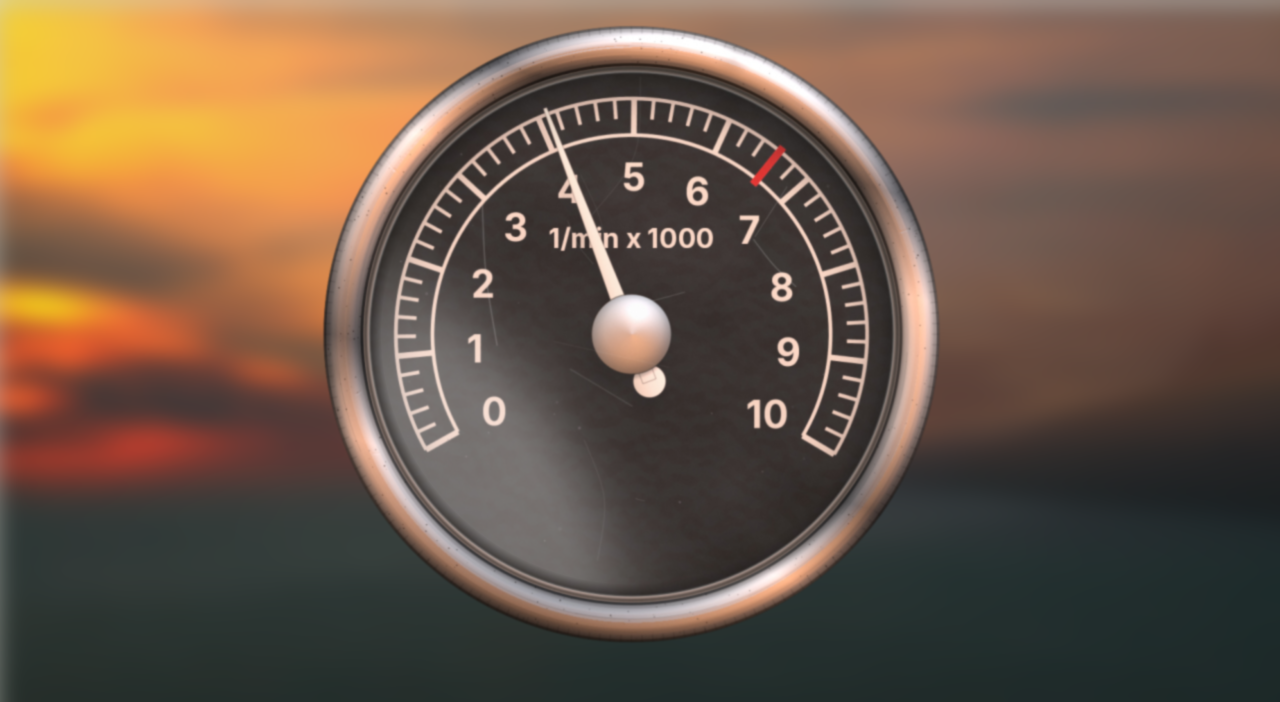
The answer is 4100 rpm
